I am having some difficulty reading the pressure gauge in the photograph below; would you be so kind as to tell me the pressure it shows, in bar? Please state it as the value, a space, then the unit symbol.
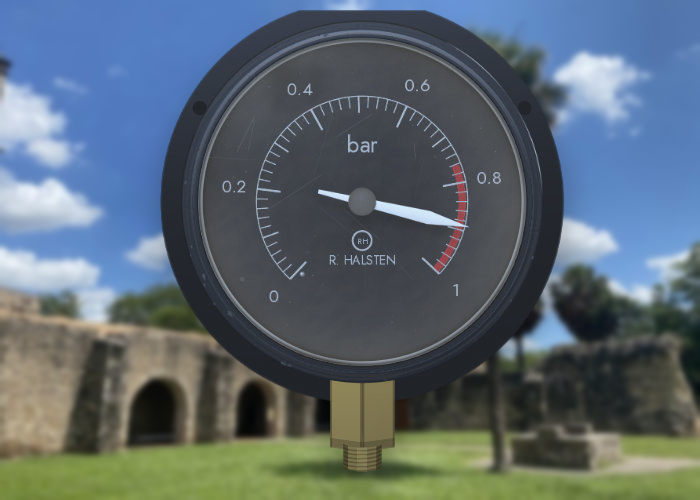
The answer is 0.89 bar
